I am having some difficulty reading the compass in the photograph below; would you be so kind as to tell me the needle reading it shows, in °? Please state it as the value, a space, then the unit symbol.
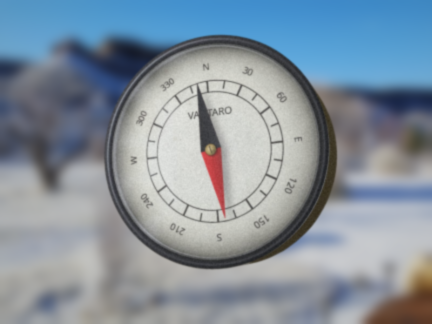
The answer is 172.5 °
